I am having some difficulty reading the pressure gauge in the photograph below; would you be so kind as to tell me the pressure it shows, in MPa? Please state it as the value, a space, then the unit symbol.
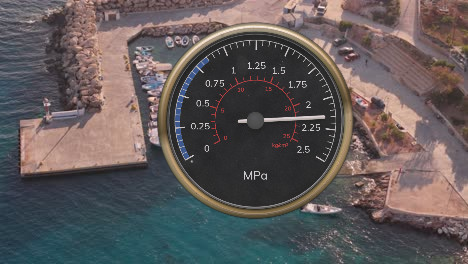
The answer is 2.15 MPa
